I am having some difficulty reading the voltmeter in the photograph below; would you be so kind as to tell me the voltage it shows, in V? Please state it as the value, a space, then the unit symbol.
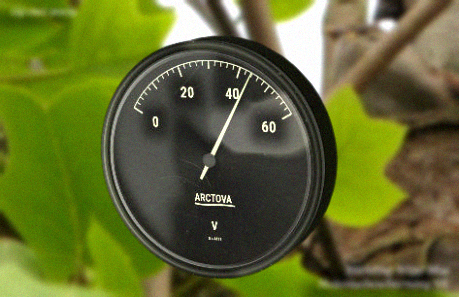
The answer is 44 V
